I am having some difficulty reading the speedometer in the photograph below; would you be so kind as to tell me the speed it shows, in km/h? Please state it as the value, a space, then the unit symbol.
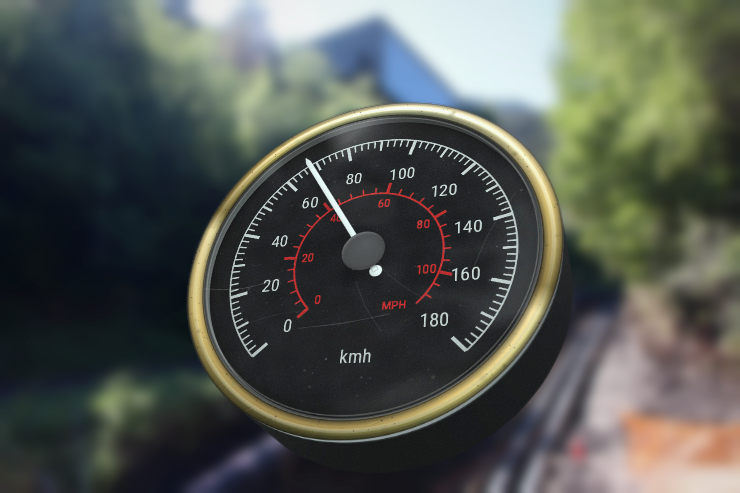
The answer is 68 km/h
